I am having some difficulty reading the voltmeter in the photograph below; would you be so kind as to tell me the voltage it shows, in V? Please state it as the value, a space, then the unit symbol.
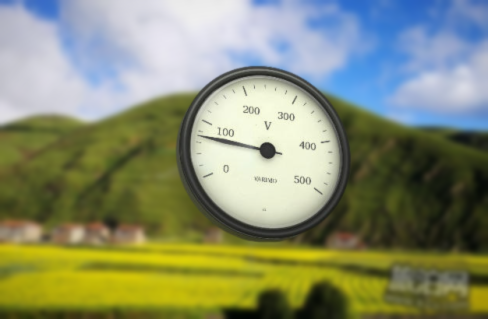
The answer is 70 V
